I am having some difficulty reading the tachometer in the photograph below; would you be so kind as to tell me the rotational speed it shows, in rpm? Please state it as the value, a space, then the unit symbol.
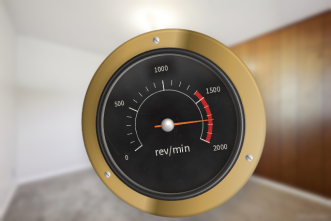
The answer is 1750 rpm
